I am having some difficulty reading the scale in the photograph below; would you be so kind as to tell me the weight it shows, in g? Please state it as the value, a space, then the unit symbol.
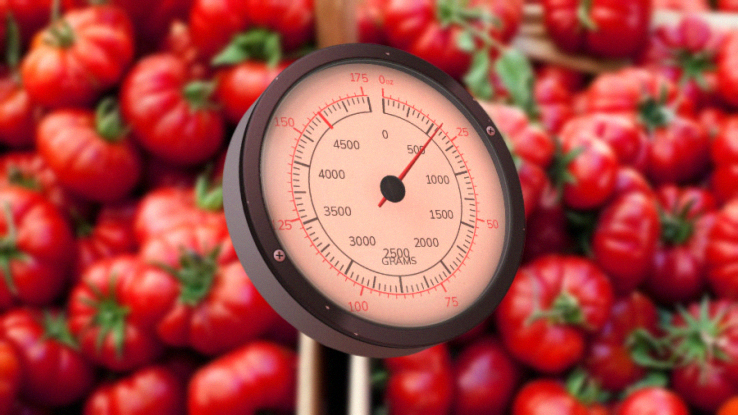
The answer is 550 g
